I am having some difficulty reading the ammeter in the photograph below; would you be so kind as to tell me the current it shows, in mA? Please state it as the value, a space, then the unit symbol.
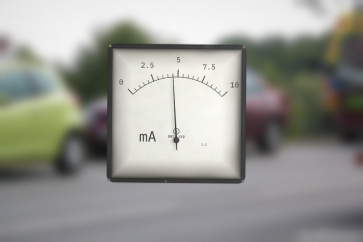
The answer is 4.5 mA
